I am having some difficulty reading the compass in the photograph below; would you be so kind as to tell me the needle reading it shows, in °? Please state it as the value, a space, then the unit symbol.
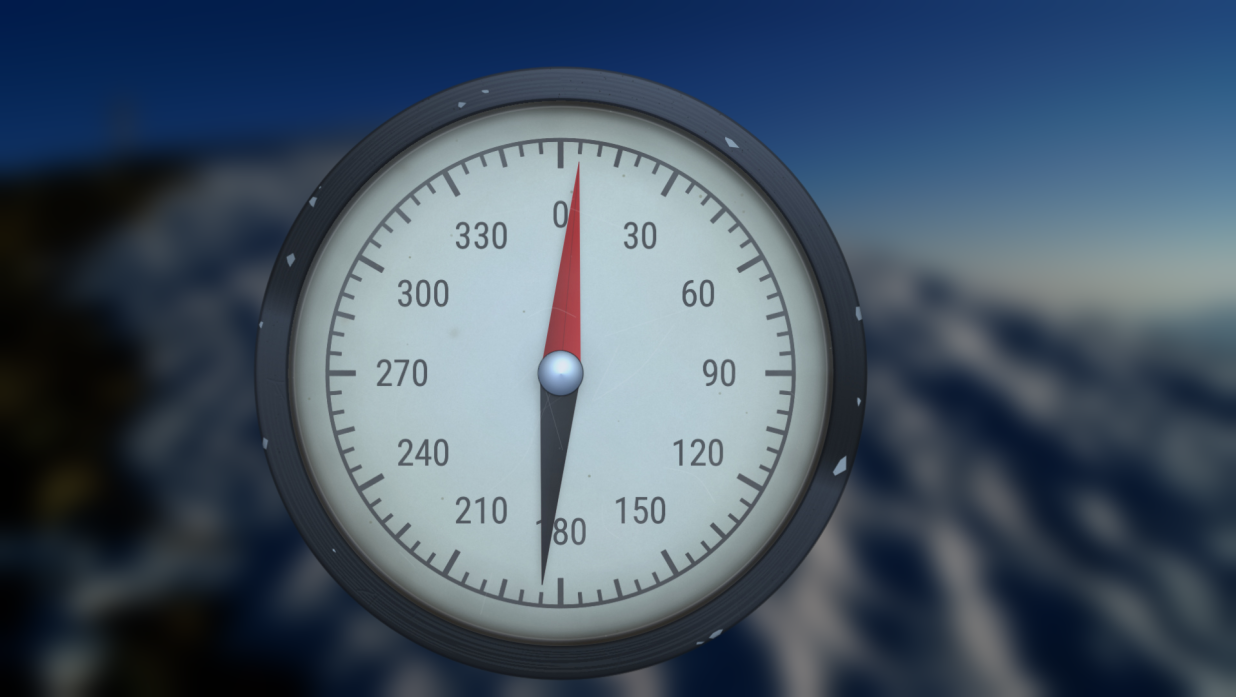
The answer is 5 °
